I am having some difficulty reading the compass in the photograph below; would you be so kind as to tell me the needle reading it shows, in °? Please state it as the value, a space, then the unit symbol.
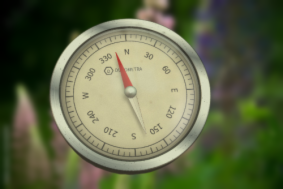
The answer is 345 °
